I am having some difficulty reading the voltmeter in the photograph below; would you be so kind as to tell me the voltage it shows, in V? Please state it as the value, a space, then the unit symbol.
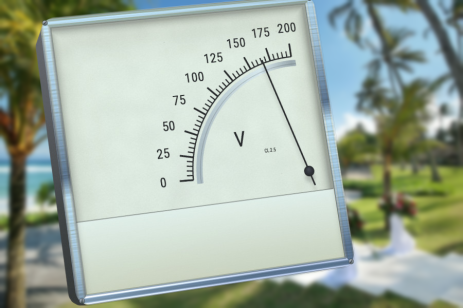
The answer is 165 V
